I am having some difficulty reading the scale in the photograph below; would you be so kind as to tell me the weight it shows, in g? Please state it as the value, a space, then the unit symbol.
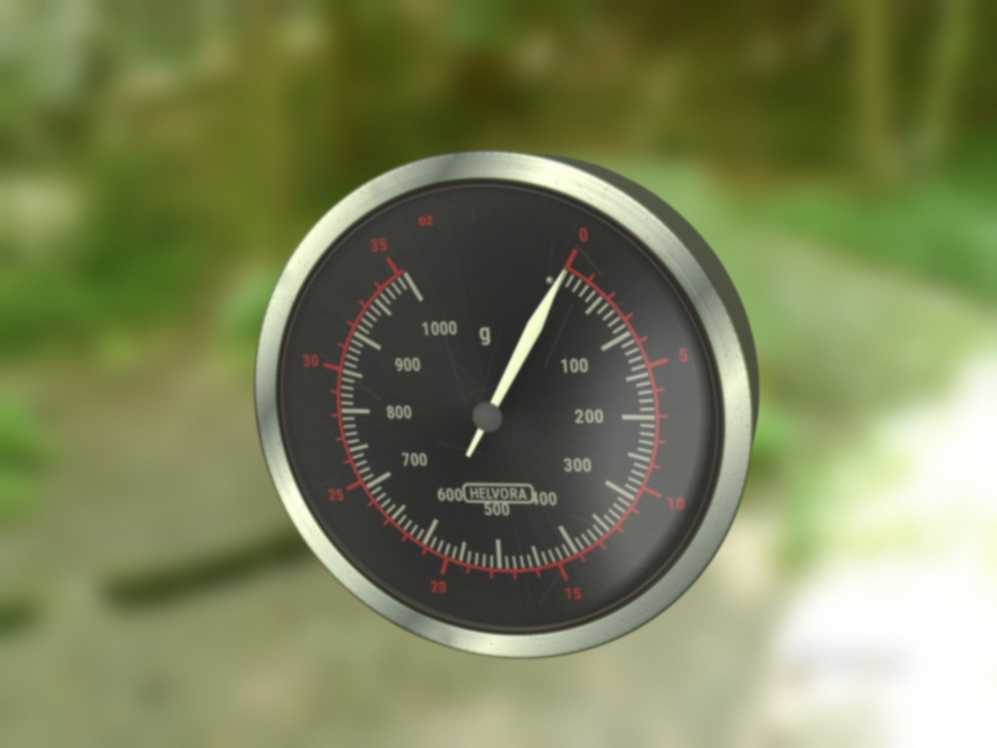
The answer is 0 g
